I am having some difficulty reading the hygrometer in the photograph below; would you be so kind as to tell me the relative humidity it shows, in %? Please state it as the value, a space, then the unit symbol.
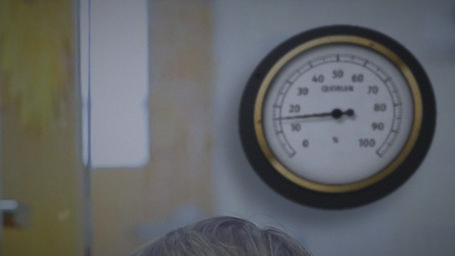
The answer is 15 %
